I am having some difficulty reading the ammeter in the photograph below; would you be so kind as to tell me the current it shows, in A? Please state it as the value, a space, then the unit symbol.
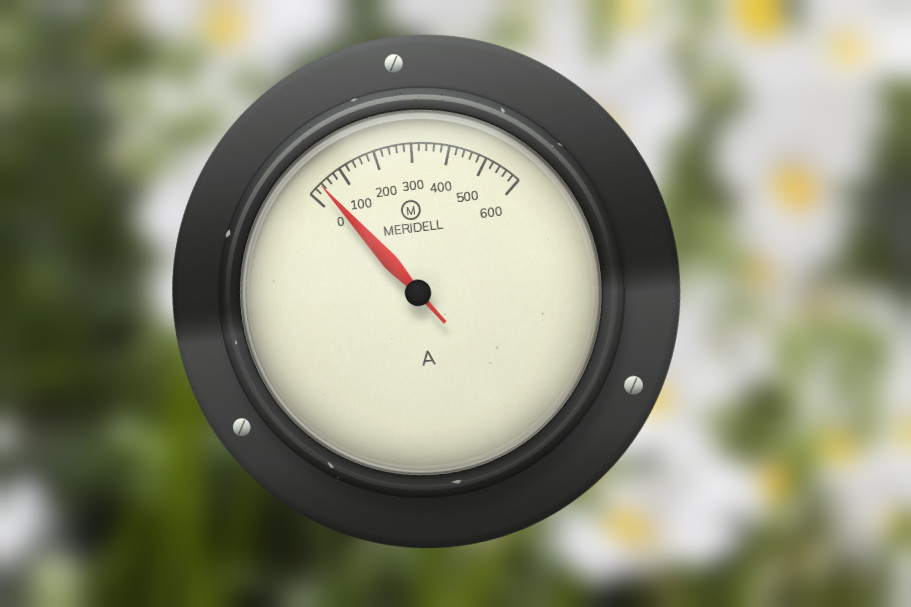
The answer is 40 A
